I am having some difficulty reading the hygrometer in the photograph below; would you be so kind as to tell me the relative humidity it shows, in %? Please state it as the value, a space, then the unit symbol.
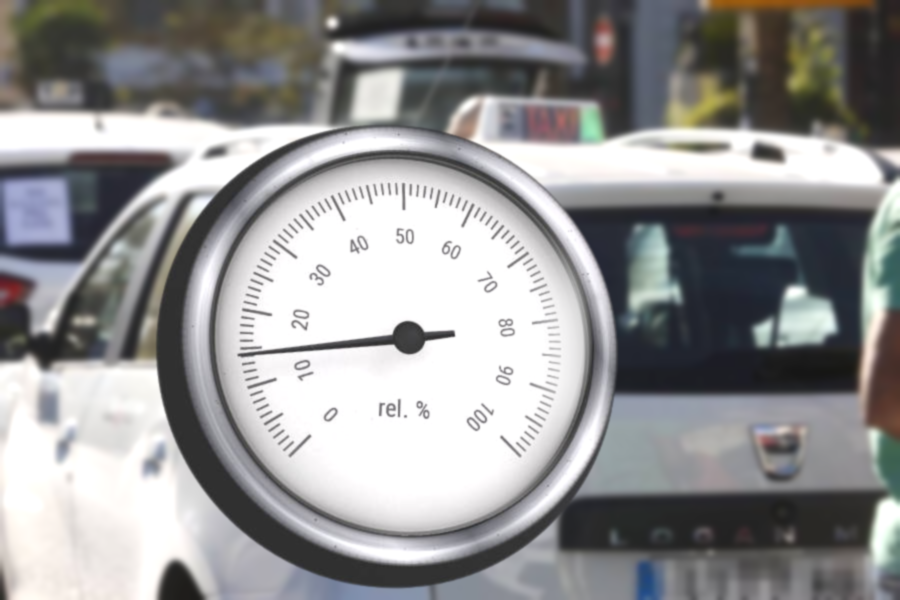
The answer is 14 %
